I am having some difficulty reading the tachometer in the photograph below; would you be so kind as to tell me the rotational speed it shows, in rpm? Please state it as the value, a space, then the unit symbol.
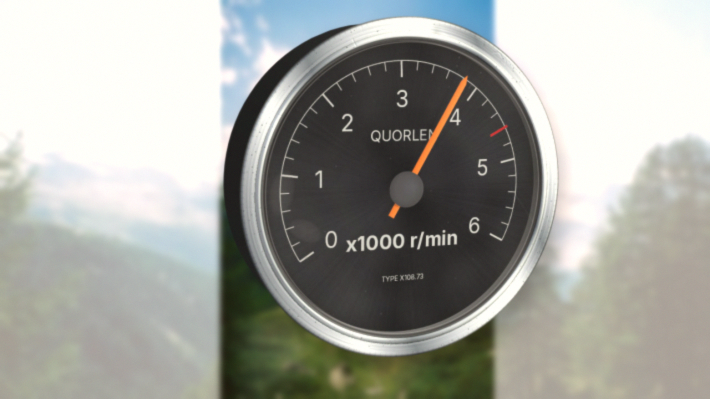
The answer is 3800 rpm
